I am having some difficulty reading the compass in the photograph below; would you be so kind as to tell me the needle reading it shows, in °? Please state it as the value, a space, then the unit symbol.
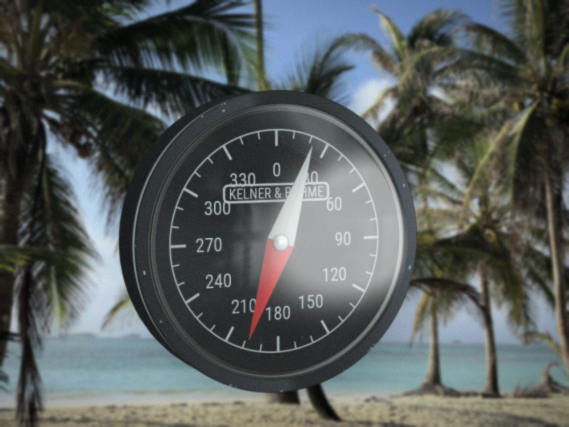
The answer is 200 °
